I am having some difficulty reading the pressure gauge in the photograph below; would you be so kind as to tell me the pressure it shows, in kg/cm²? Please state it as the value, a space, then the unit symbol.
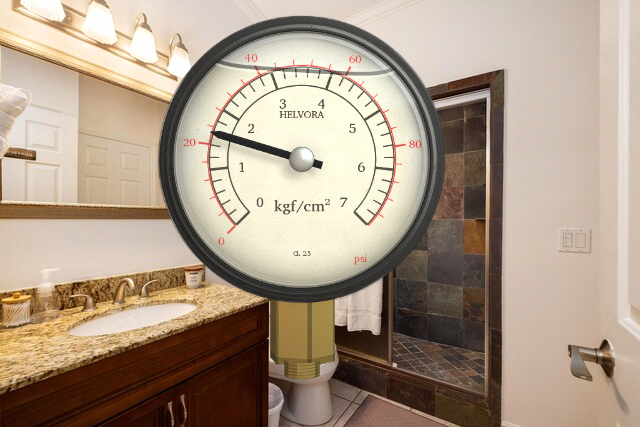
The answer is 1.6 kg/cm²
